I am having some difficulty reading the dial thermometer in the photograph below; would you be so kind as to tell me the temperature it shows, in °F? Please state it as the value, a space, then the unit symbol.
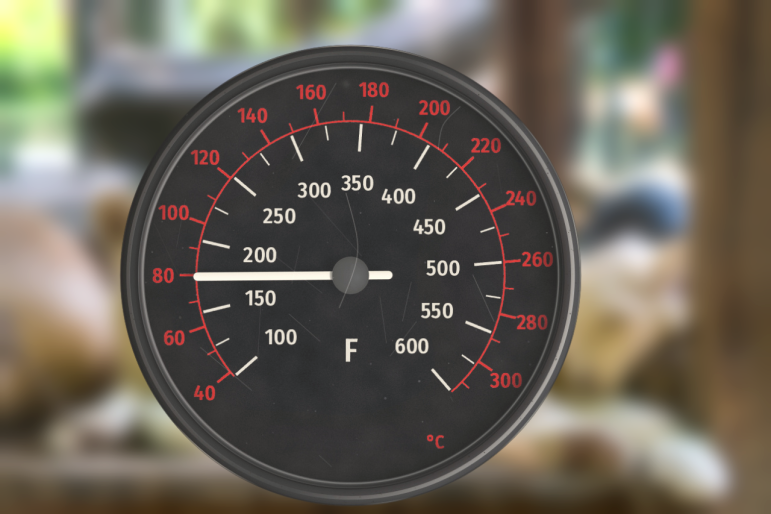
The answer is 175 °F
